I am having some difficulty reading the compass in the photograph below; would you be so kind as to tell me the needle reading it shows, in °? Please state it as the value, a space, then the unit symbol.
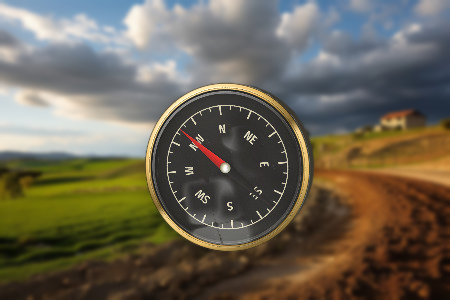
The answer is 315 °
